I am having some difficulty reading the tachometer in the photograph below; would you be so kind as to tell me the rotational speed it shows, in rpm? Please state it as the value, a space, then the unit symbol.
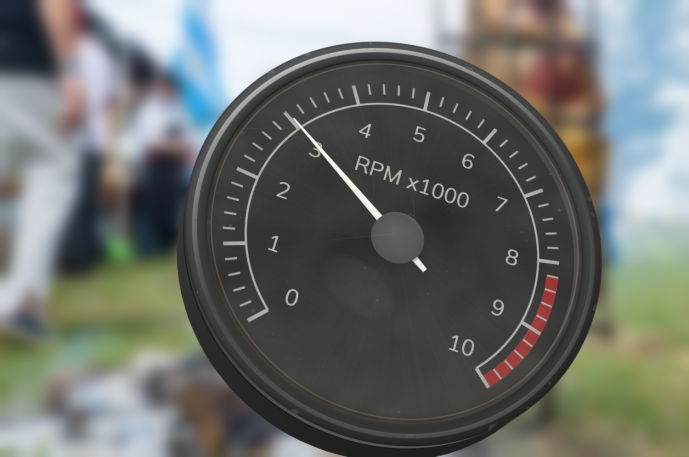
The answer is 3000 rpm
